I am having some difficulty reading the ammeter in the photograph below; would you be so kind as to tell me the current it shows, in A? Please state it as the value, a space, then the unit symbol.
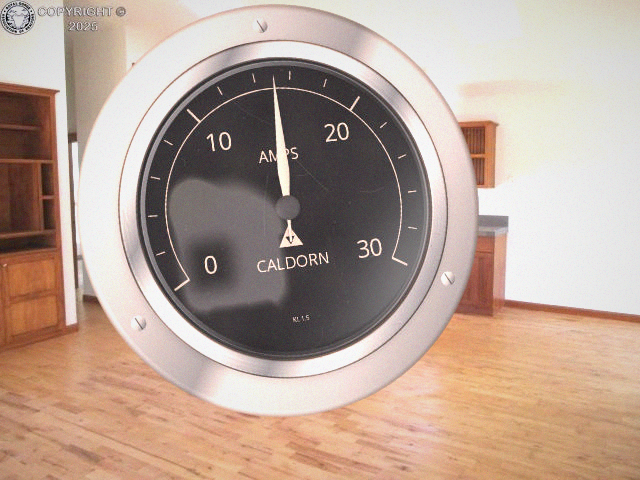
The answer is 15 A
